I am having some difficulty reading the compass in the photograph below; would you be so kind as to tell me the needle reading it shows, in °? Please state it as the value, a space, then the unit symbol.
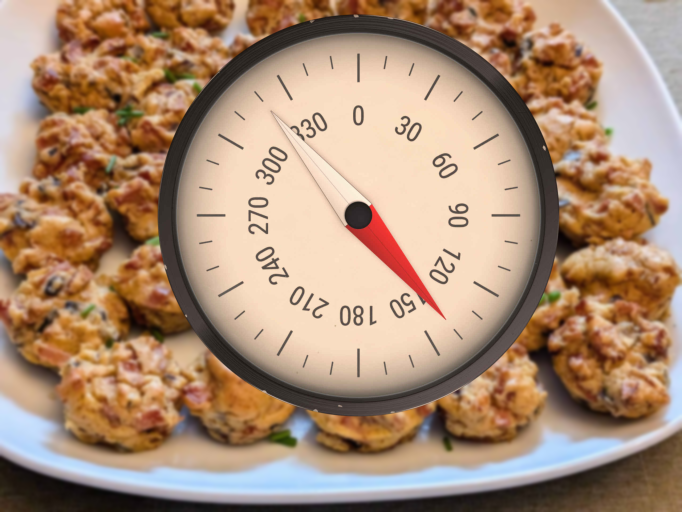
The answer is 140 °
